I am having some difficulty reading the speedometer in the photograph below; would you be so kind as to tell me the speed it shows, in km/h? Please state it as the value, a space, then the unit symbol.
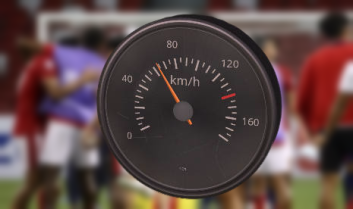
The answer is 65 km/h
